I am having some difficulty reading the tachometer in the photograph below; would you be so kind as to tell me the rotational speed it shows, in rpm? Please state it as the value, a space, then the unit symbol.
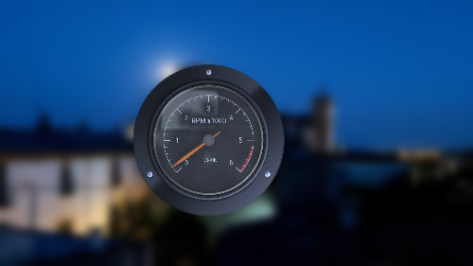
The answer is 200 rpm
